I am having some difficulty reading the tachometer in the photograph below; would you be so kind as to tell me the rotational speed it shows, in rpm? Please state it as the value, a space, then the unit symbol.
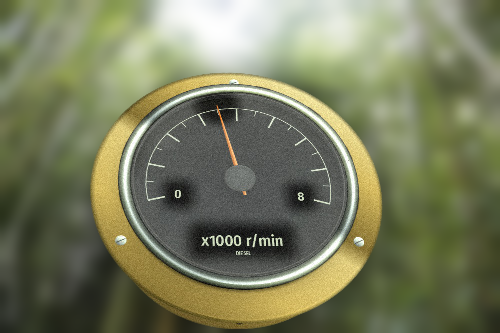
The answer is 3500 rpm
